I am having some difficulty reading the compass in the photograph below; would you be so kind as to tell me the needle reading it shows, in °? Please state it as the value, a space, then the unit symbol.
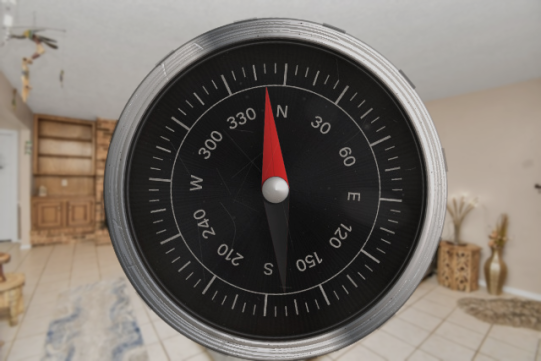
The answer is 350 °
